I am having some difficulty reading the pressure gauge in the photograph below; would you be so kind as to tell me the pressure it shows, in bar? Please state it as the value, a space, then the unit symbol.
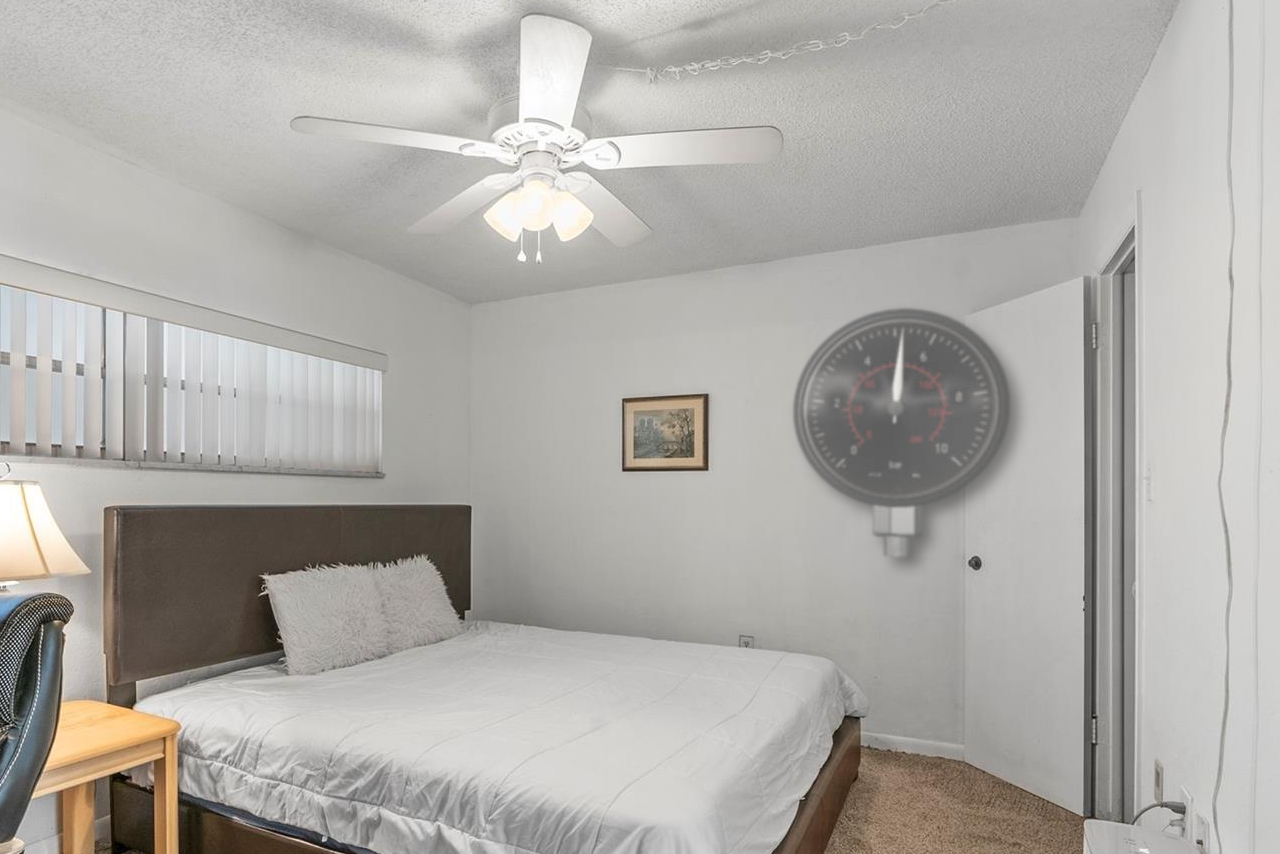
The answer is 5.2 bar
